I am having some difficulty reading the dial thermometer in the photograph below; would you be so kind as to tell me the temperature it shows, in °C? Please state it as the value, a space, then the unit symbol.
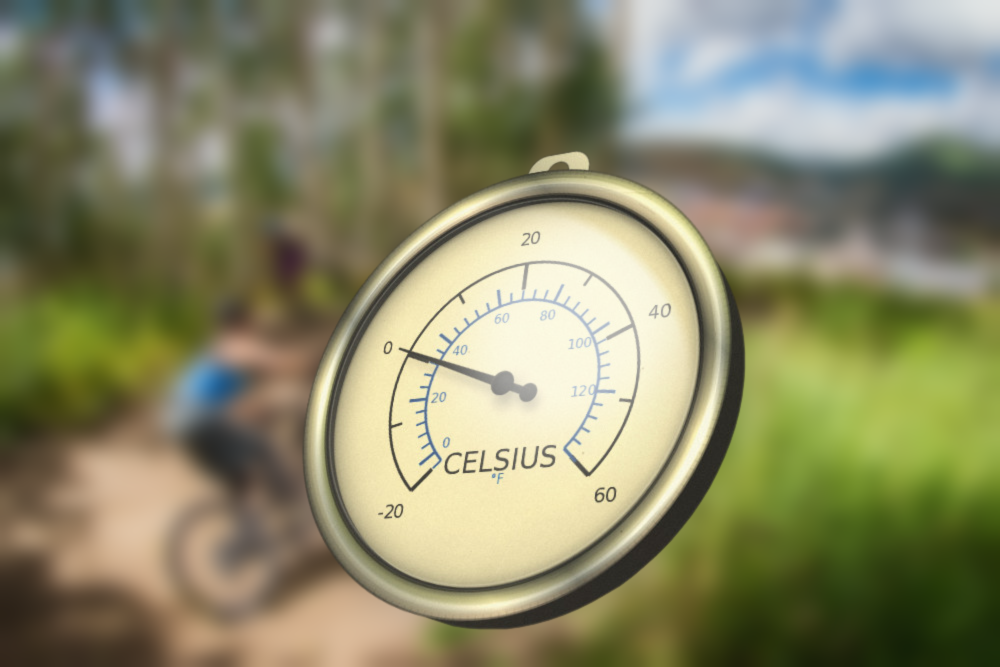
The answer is 0 °C
